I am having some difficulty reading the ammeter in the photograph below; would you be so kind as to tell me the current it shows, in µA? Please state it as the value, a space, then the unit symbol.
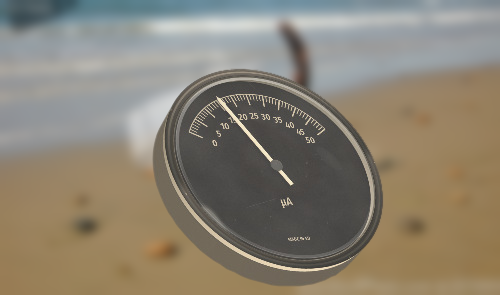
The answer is 15 µA
